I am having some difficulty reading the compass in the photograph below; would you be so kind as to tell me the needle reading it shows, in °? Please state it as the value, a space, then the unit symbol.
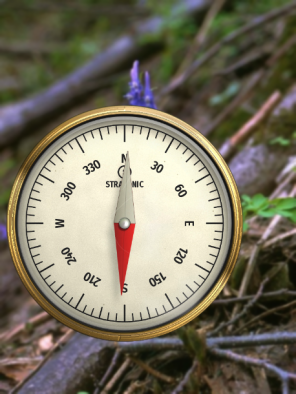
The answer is 182.5 °
